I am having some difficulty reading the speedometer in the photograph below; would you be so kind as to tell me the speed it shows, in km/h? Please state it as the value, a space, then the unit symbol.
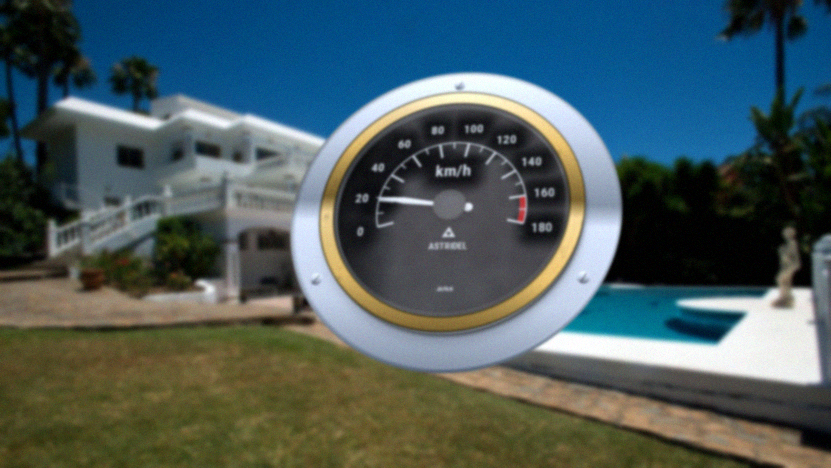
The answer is 20 km/h
